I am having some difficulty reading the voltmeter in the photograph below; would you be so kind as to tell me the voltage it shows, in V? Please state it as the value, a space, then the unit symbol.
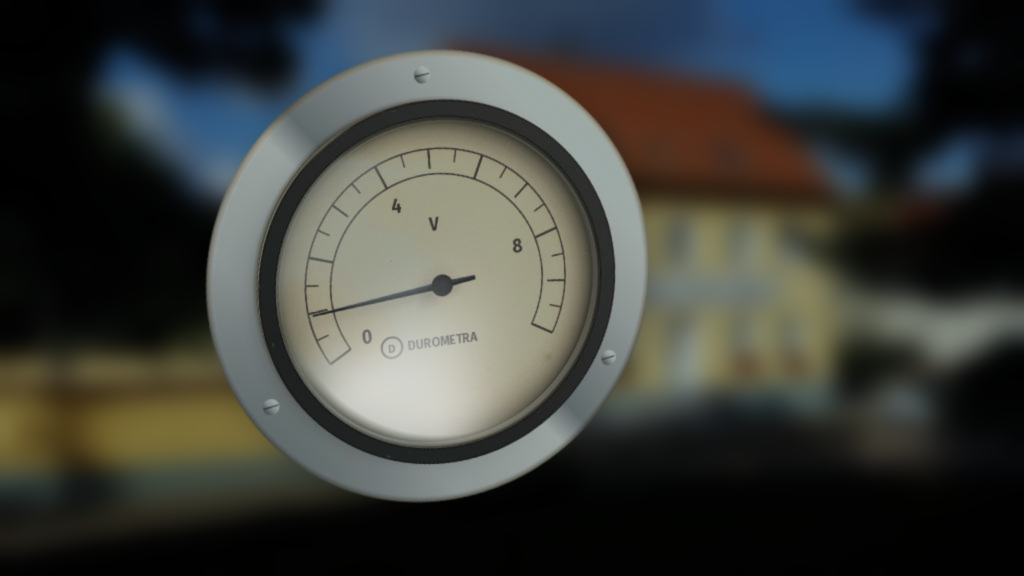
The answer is 1 V
